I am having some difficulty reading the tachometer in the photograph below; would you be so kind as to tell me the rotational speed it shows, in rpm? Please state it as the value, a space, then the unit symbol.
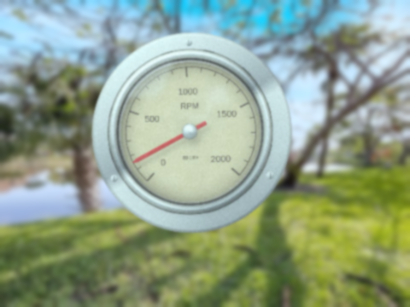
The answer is 150 rpm
